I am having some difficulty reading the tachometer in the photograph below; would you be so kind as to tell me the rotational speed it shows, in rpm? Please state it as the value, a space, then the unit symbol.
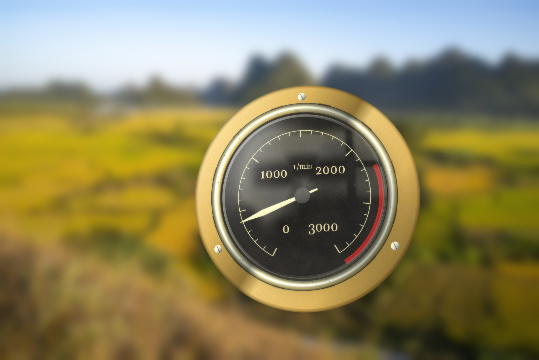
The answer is 400 rpm
